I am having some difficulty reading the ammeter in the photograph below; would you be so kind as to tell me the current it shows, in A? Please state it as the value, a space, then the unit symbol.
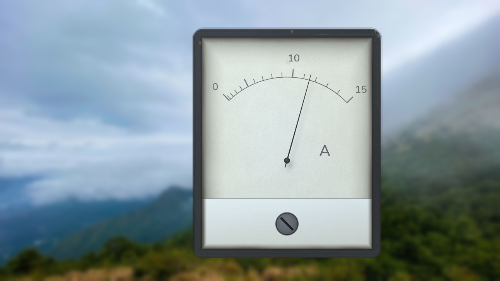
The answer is 11.5 A
